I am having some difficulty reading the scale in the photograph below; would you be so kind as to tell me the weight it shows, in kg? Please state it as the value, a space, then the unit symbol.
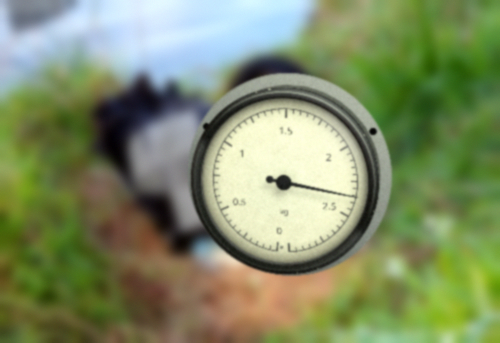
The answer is 2.35 kg
